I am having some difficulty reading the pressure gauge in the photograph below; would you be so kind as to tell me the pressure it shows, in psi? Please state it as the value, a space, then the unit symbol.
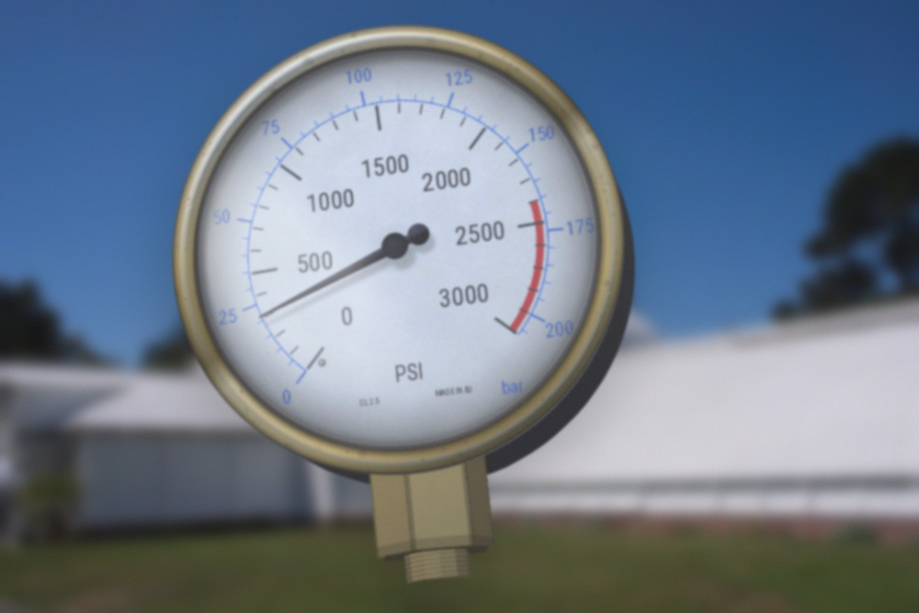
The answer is 300 psi
